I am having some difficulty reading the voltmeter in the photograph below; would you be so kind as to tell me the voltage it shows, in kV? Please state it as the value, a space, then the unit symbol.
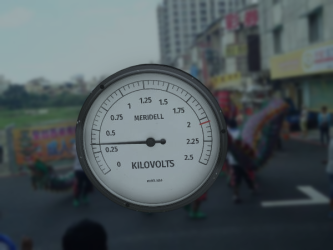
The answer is 0.35 kV
